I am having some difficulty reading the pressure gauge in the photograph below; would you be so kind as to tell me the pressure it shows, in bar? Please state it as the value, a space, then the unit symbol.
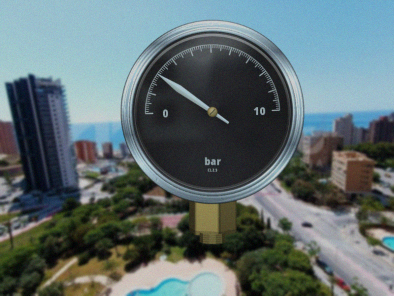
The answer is 2 bar
